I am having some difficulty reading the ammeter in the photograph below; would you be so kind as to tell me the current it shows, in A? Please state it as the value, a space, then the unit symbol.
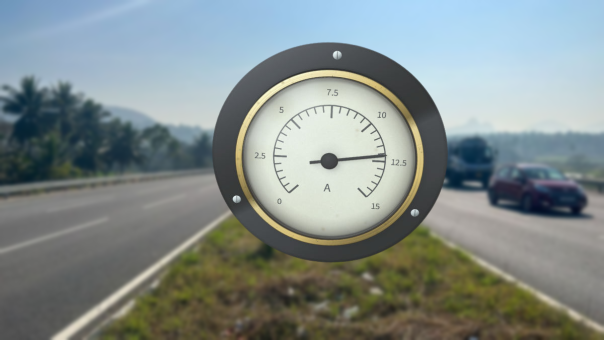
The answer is 12 A
